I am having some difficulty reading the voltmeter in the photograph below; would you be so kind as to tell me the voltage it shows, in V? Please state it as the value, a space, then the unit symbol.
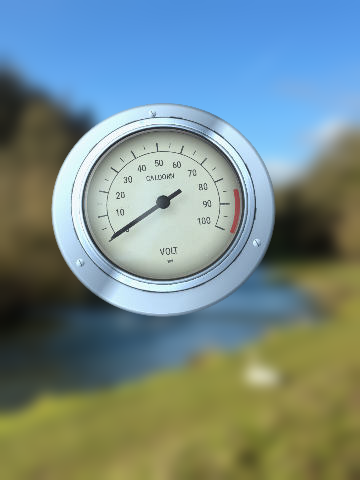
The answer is 0 V
